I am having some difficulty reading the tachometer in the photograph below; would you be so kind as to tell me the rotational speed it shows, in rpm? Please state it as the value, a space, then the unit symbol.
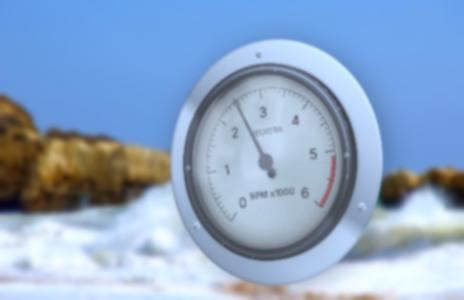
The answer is 2500 rpm
